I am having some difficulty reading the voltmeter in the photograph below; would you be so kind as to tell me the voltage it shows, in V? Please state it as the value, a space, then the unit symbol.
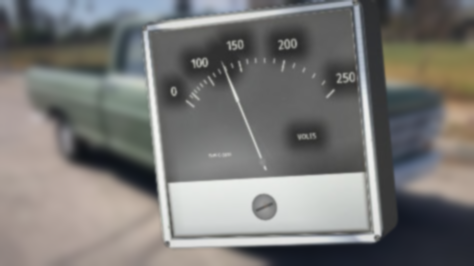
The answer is 130 V
